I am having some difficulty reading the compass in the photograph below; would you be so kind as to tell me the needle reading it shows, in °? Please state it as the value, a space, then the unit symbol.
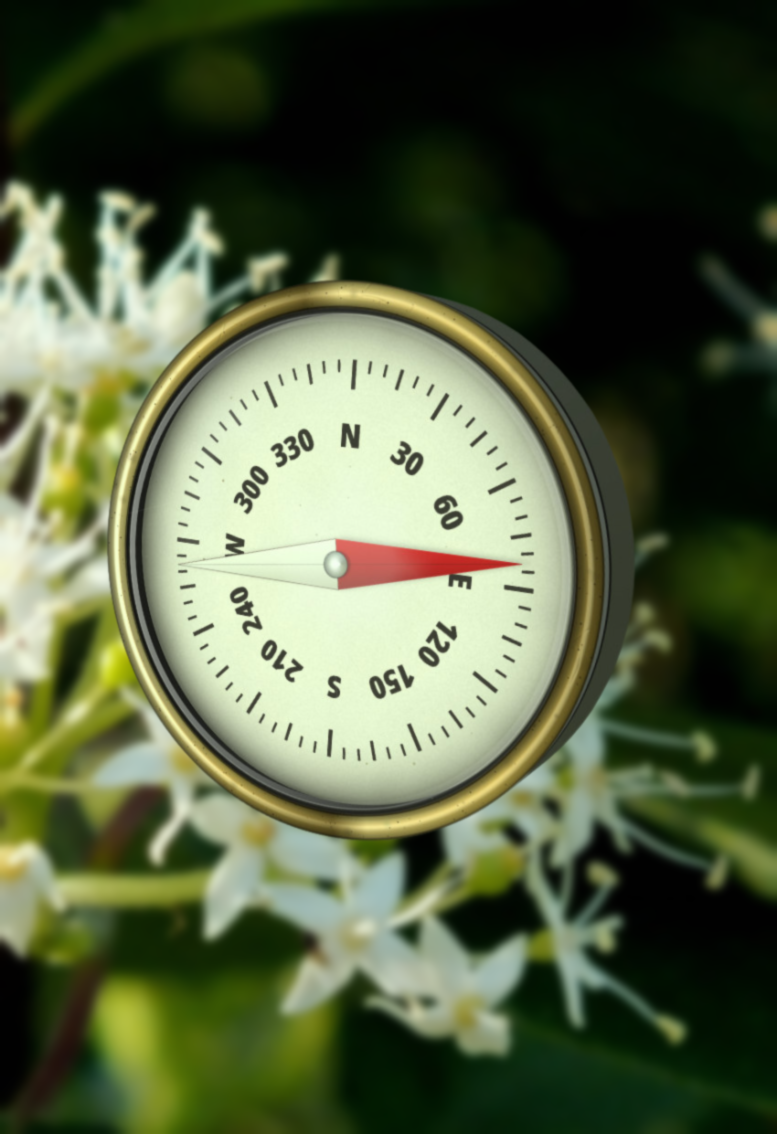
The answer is 82.5 °
